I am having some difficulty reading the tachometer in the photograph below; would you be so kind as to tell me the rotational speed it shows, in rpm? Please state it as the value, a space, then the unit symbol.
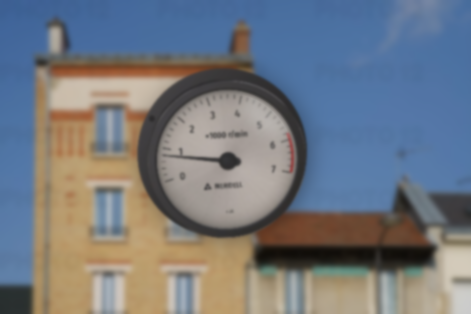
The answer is 800 rpm
